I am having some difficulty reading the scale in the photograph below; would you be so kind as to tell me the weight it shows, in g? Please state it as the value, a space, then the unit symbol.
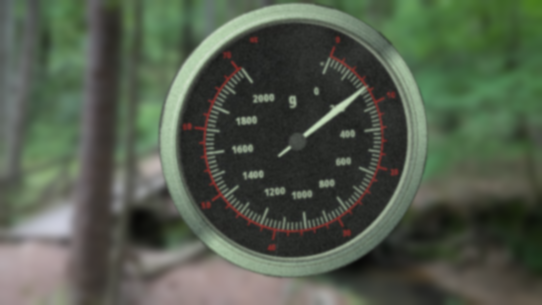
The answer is 200 g
